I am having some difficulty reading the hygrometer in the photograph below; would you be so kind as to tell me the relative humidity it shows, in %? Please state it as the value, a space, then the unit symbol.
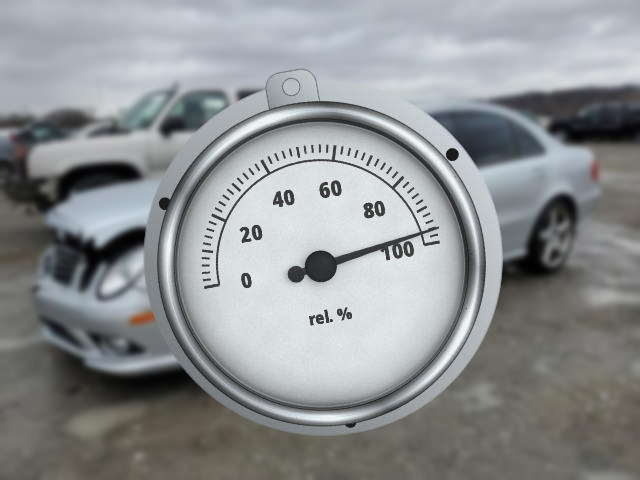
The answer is 96 %
